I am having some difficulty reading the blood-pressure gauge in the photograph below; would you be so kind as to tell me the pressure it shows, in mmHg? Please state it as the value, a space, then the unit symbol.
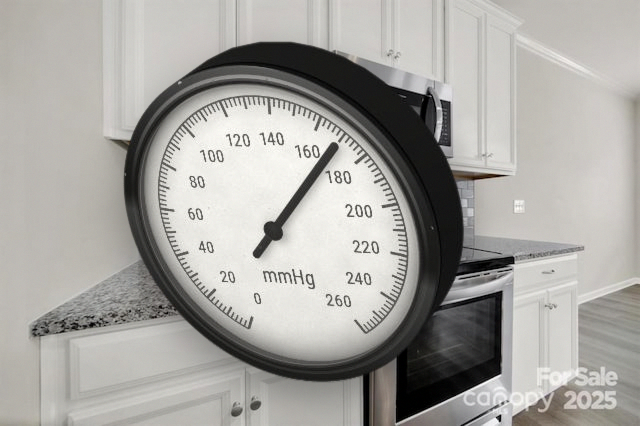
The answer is 170 mmHg
